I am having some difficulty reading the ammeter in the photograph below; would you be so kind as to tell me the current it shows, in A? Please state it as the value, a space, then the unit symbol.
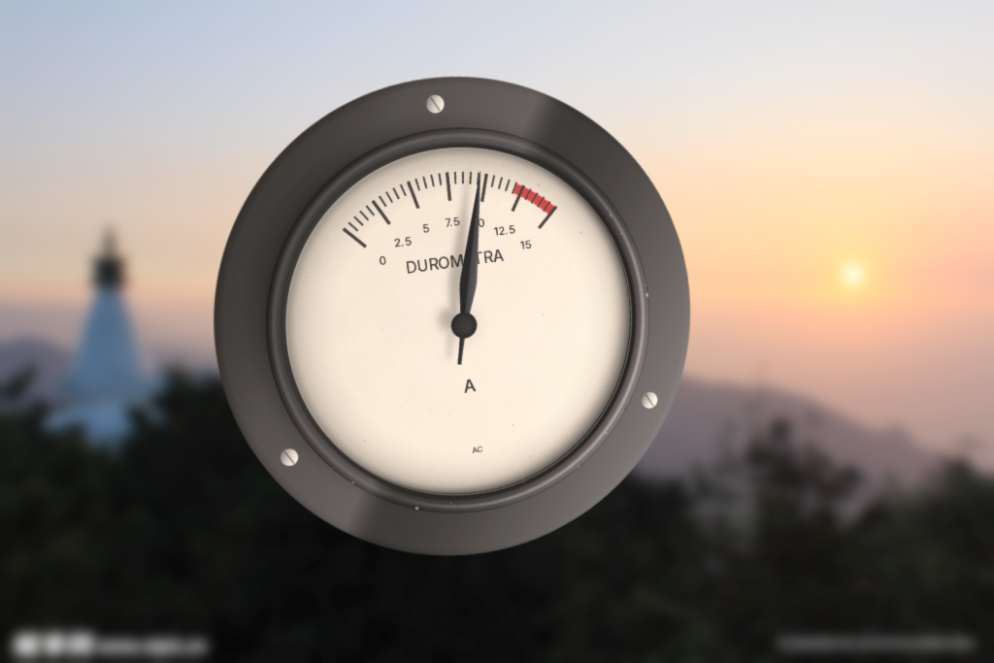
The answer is 9.5 A
